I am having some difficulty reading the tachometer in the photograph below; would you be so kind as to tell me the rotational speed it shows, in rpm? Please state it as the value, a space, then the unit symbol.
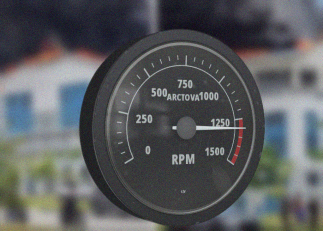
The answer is 1300 rpm
